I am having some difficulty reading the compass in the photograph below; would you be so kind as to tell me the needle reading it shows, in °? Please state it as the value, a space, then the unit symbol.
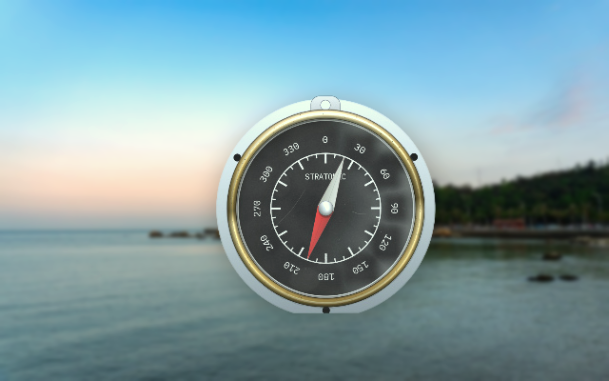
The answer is 200 °
